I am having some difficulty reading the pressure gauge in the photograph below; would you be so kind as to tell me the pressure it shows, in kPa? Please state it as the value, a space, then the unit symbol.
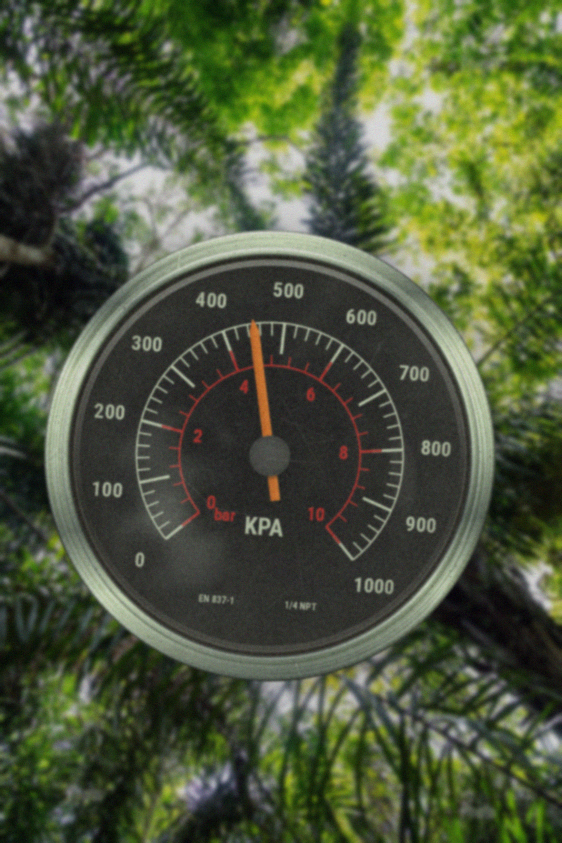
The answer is 450 kPa
